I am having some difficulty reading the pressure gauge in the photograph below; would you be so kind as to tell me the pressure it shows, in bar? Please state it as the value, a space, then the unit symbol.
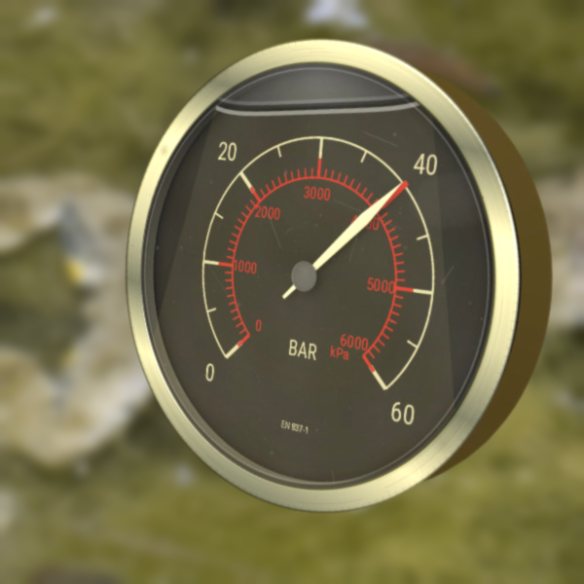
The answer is 40 bar
